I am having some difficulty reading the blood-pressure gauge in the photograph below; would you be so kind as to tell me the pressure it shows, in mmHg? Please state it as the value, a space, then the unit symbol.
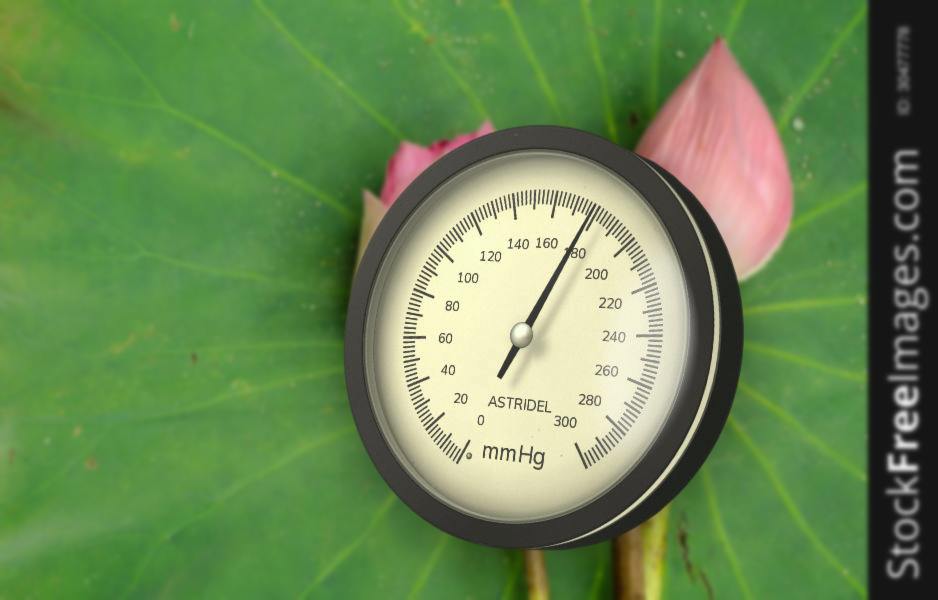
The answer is 180 mmHg
